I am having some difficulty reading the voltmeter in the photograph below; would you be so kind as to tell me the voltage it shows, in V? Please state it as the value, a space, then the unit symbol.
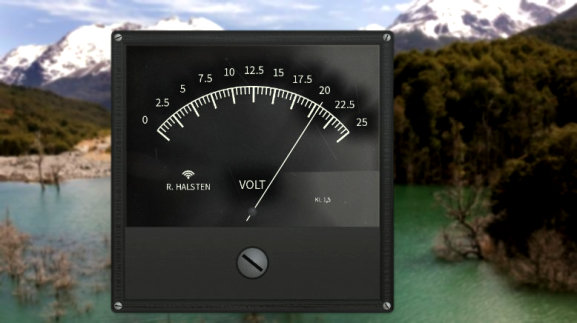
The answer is 20.5 V
